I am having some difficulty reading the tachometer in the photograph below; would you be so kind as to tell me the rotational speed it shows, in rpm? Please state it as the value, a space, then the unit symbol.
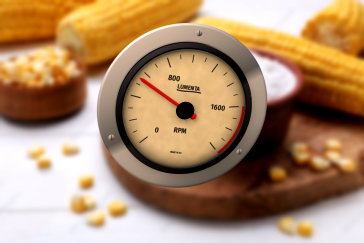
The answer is 550 rpm
